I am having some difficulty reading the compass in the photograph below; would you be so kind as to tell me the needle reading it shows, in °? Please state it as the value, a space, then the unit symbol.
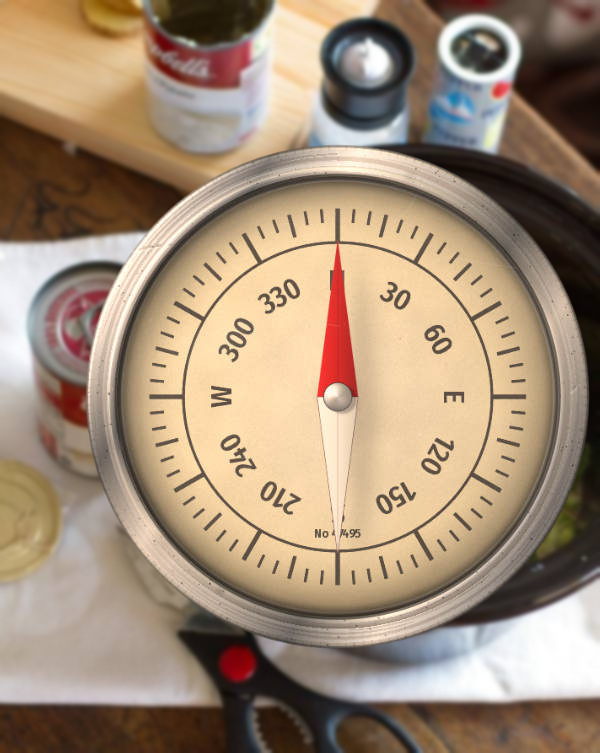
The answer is 0 °
